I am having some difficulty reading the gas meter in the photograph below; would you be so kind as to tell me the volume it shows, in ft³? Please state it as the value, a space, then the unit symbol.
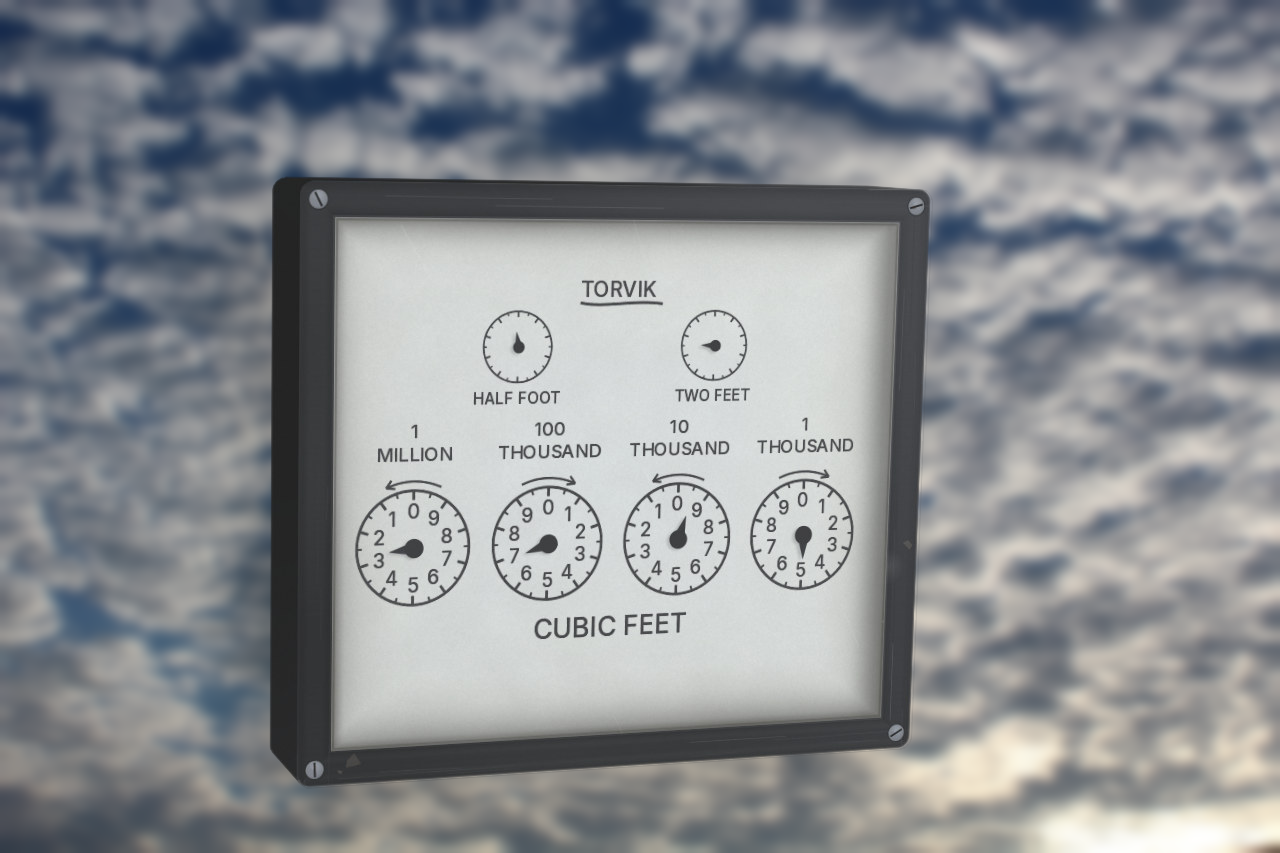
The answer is 269500 ft³
